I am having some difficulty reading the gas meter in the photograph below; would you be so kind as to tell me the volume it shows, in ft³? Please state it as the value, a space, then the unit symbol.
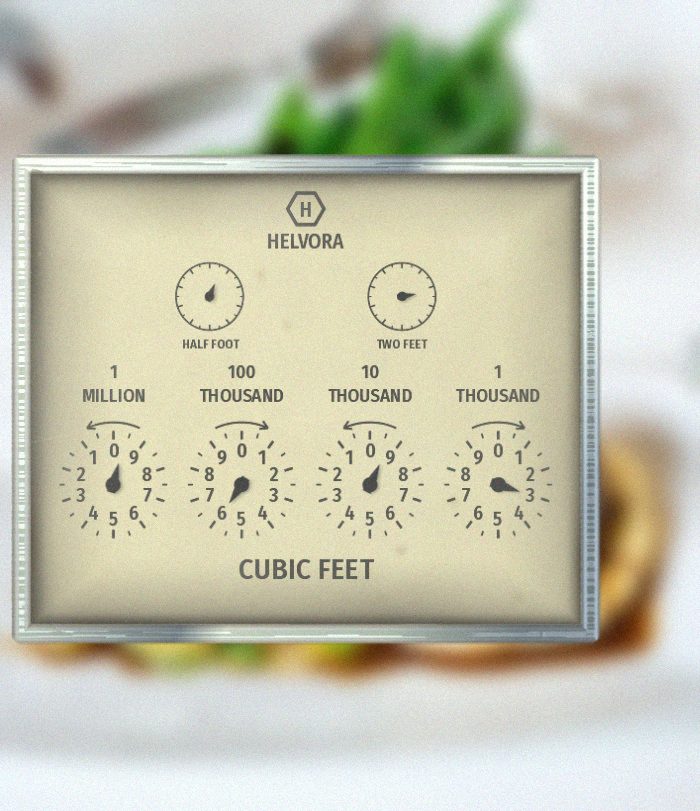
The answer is 959300 ft³
